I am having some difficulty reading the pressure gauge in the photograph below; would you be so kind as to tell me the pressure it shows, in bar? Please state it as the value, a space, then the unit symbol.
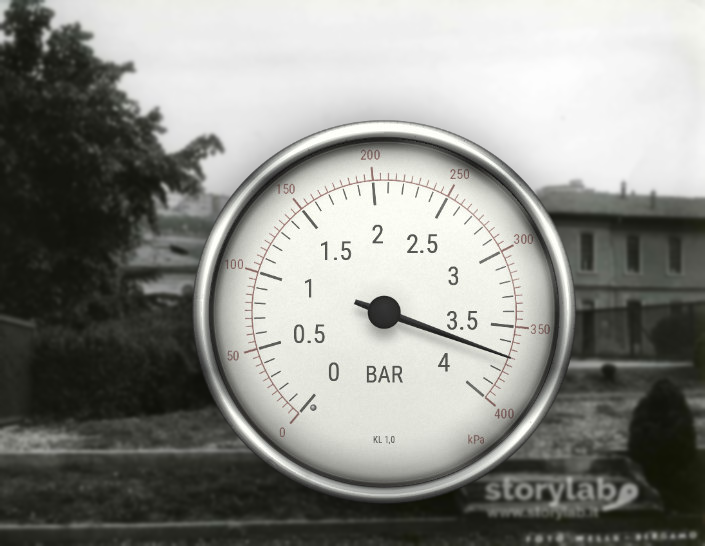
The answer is 3.7 bar
